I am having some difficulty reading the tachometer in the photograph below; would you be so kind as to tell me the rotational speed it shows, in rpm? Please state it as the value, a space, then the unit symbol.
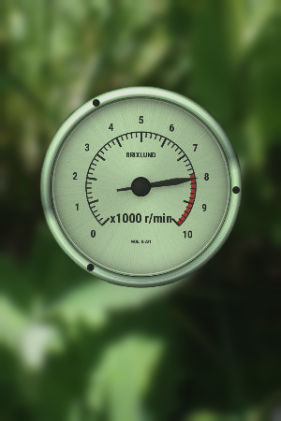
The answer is 8000 rpm
